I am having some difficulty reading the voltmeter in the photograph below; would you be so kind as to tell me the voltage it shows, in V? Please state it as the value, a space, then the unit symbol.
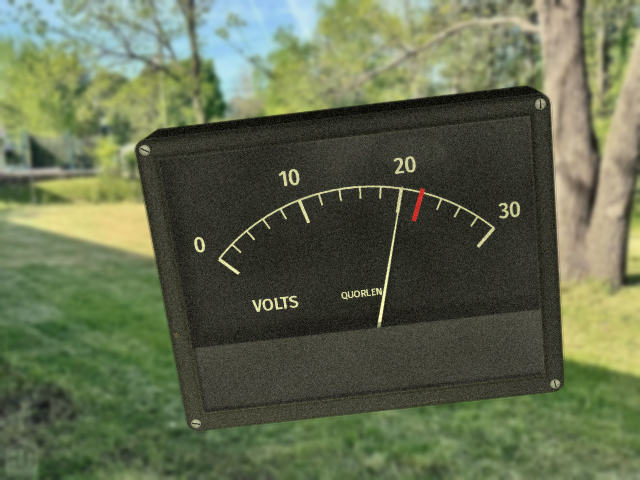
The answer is 20 V
